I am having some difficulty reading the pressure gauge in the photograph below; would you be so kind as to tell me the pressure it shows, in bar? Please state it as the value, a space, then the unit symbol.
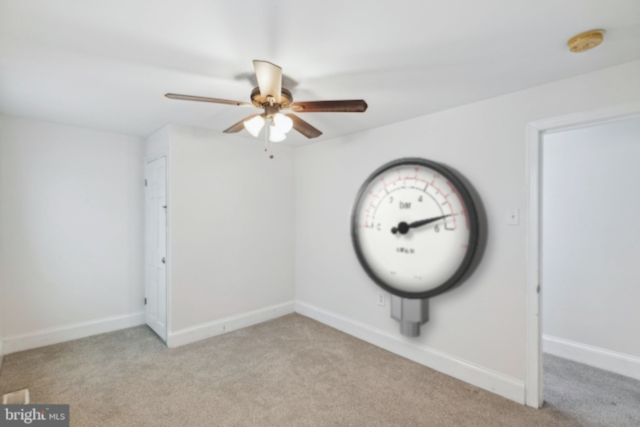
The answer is 5.5 bar
